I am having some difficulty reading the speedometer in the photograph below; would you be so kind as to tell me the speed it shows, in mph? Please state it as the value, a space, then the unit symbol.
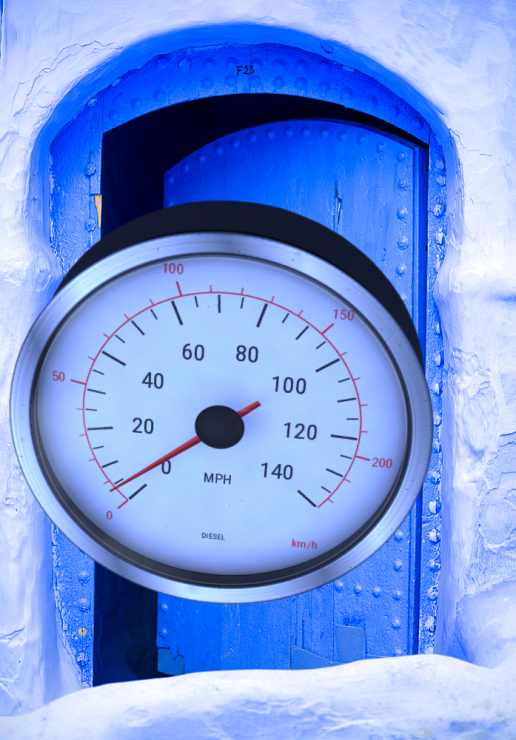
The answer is 5 mph
